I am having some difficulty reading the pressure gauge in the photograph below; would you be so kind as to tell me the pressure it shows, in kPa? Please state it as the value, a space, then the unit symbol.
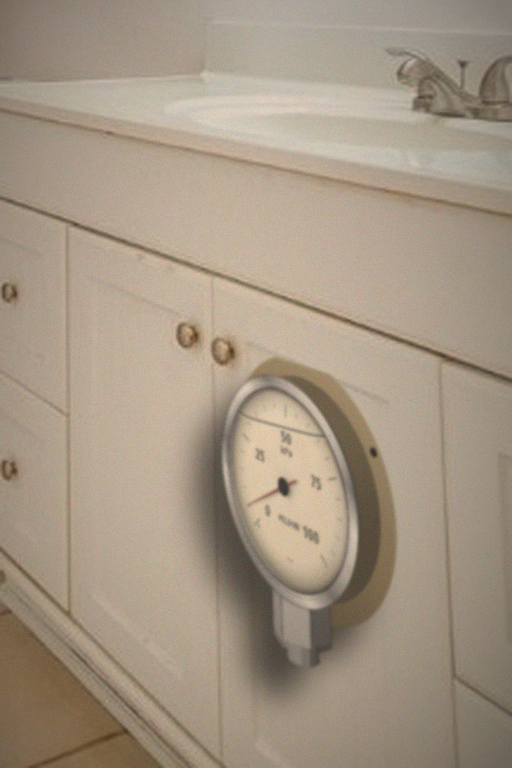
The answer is 5 kPa
